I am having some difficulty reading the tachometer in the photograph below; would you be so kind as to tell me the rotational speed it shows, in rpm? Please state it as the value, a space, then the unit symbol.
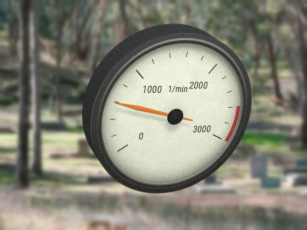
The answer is 600 rpm
